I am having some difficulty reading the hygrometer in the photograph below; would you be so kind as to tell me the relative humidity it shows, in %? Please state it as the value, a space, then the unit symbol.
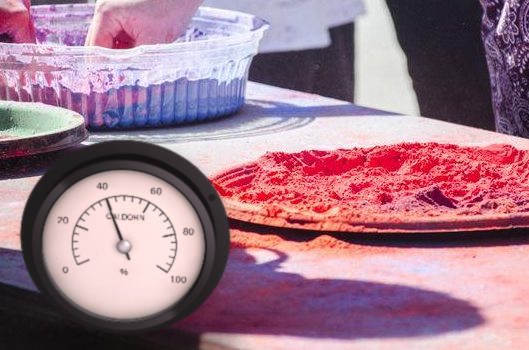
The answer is 40 %
